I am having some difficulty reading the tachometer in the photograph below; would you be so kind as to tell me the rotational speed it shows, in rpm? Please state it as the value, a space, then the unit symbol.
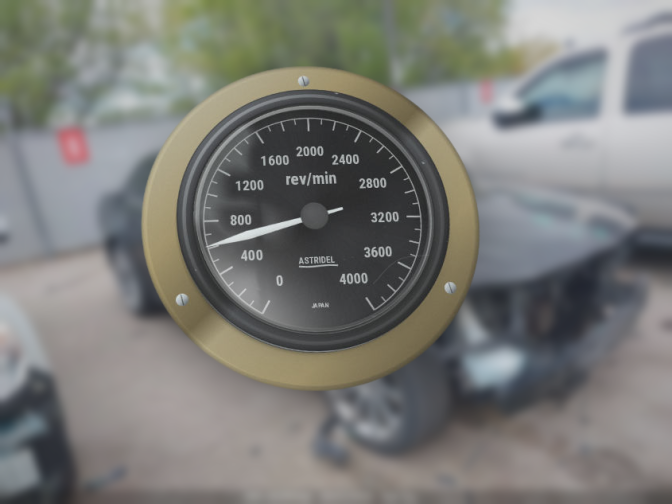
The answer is 600 rpm
